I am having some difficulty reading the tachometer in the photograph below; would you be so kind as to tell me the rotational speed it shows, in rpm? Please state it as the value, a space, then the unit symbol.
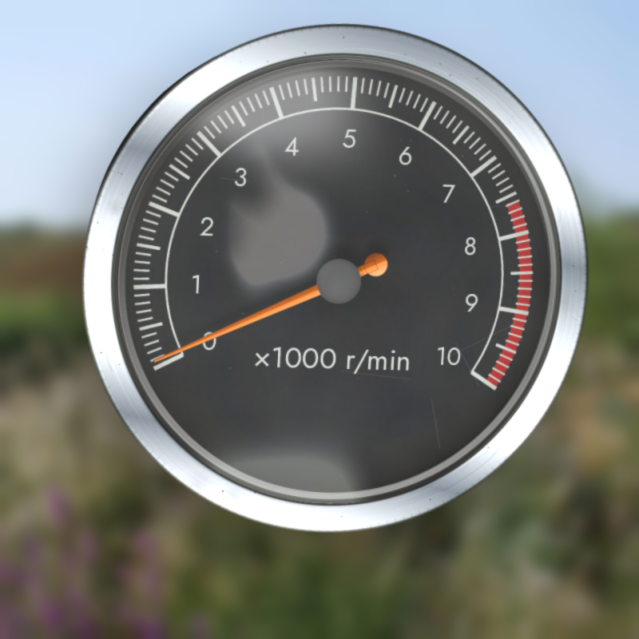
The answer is 100 rpm
